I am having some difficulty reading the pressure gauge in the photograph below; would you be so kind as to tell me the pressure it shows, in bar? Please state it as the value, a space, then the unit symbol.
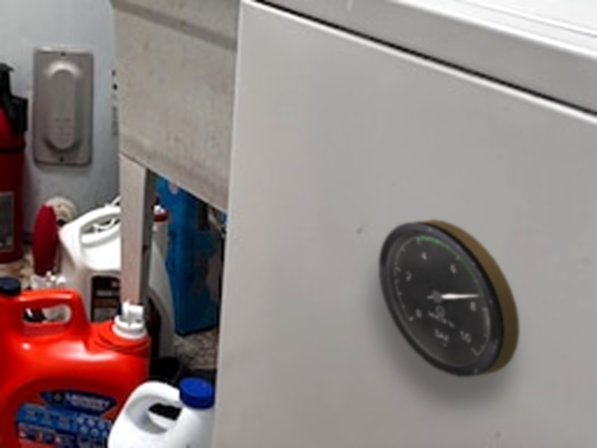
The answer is 7.5 bar
